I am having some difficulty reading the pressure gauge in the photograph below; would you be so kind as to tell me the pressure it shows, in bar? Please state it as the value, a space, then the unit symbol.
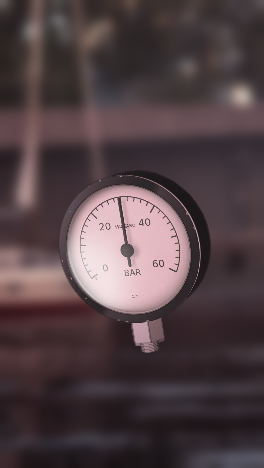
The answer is 30 bar
